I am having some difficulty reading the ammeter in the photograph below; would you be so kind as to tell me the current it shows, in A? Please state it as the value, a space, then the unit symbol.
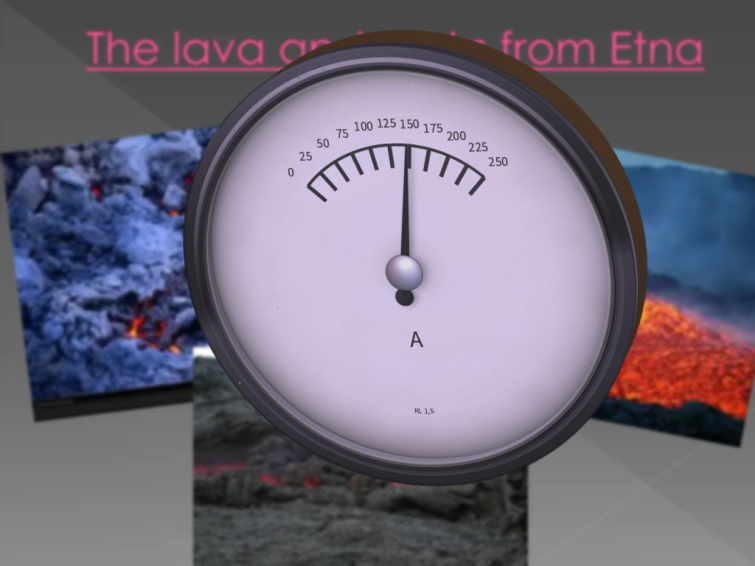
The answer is 150 A
